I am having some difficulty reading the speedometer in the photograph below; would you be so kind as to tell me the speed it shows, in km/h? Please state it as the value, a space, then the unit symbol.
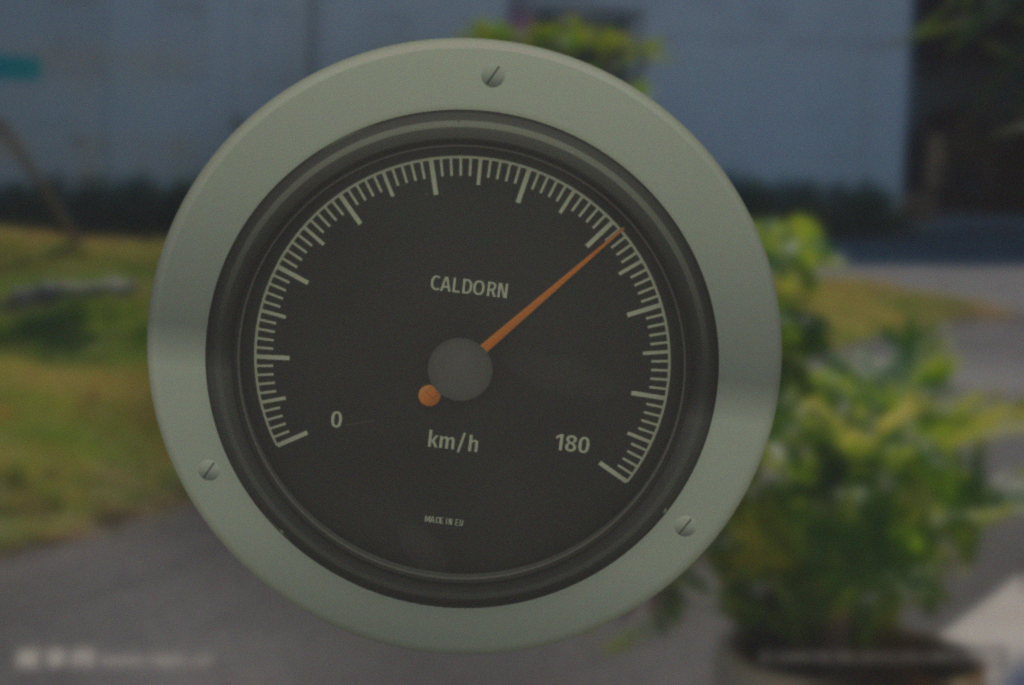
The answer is 122 km/h
